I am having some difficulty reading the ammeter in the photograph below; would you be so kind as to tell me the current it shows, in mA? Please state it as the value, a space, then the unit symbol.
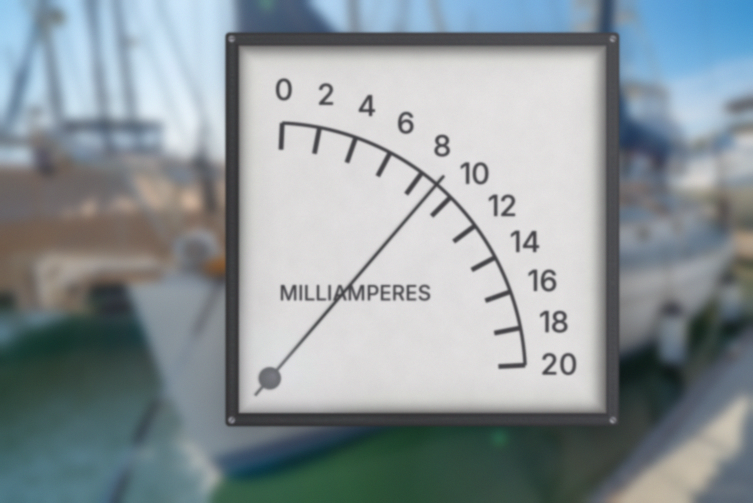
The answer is 9 mA
